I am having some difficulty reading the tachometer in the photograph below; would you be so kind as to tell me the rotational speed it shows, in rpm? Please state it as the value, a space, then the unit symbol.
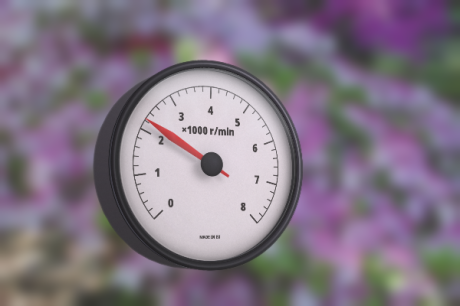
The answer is 2200 rpm
